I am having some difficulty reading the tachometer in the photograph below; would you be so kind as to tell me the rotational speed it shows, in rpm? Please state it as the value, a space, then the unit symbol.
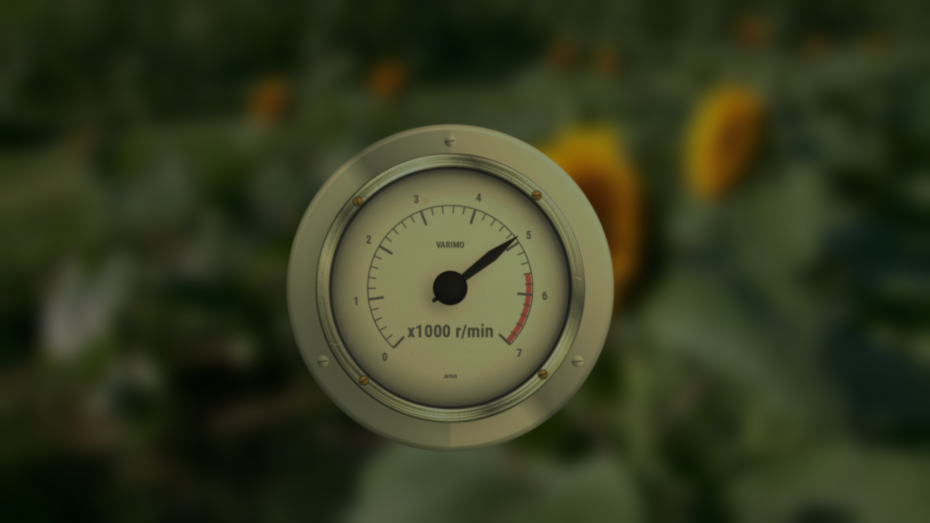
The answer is 4900 rpm
